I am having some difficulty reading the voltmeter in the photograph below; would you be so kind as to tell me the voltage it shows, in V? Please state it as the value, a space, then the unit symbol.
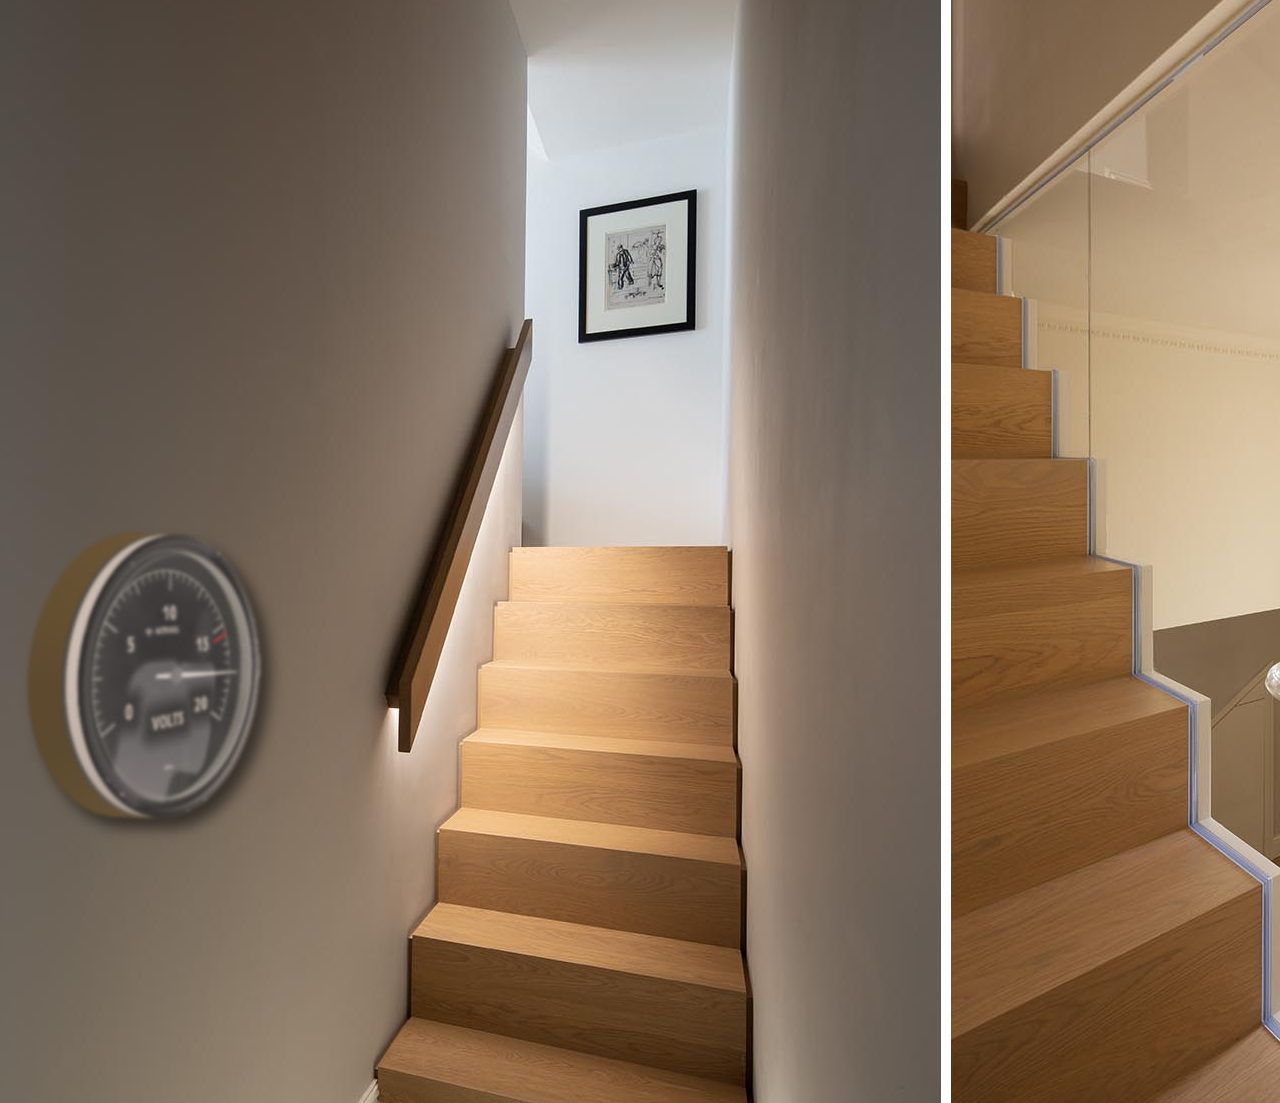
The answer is 17.5 V
